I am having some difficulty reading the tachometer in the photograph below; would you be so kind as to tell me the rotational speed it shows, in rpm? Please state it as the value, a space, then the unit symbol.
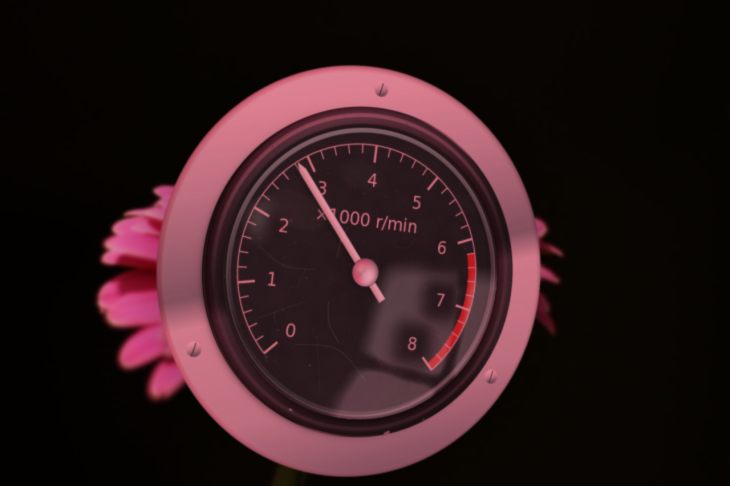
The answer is 2800 rpm
